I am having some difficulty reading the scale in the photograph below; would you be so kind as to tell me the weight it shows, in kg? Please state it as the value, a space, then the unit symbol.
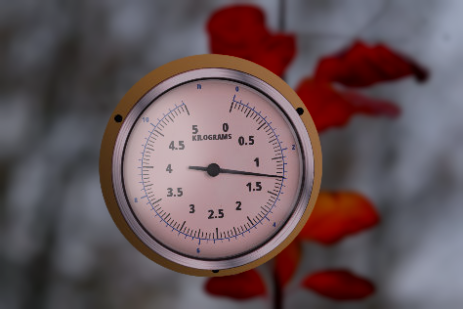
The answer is 1.25 kg
